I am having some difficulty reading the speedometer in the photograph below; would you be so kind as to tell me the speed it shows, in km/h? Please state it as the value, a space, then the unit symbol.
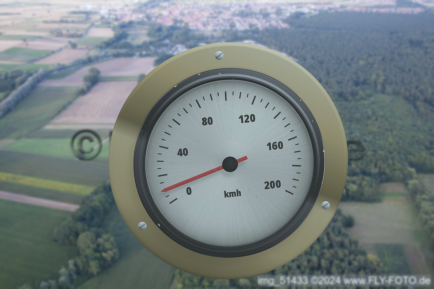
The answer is 10 km/h
